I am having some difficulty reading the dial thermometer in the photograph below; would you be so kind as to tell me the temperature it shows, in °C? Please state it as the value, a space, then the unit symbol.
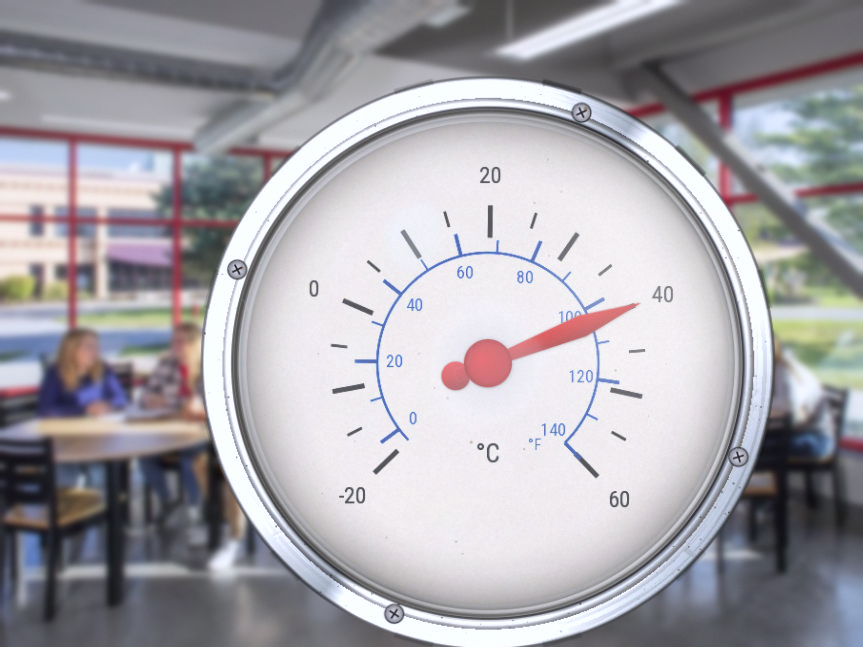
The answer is 40 °C
